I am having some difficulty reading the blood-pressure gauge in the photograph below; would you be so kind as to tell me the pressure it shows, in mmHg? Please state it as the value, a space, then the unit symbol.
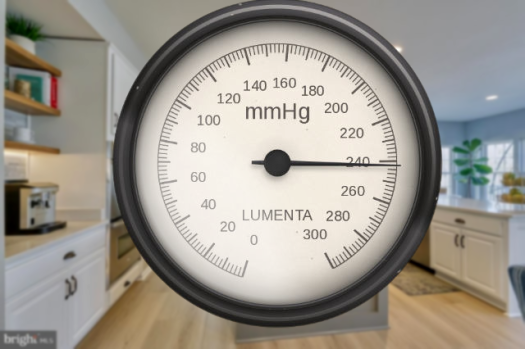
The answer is 242 mmHg
